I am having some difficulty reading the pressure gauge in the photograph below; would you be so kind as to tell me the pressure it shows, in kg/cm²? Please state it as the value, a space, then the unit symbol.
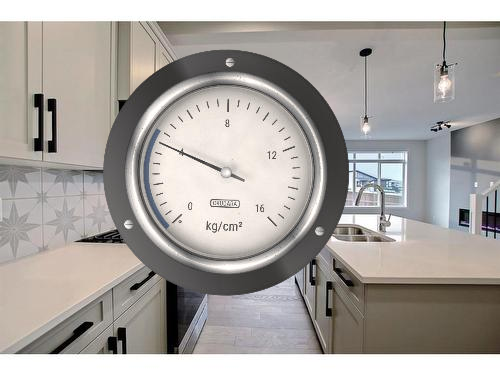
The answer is 4 kg/cm²
